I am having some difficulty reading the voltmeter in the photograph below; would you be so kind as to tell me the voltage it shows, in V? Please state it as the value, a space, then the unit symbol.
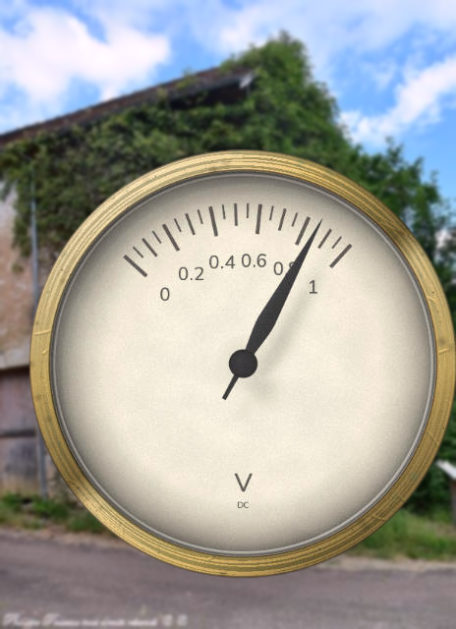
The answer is 0.85 V
